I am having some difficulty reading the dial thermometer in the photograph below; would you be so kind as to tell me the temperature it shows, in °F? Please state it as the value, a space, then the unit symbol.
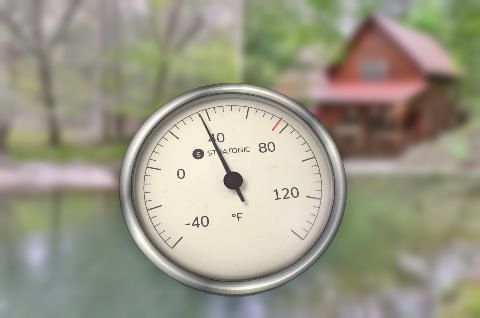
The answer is 36 °F
